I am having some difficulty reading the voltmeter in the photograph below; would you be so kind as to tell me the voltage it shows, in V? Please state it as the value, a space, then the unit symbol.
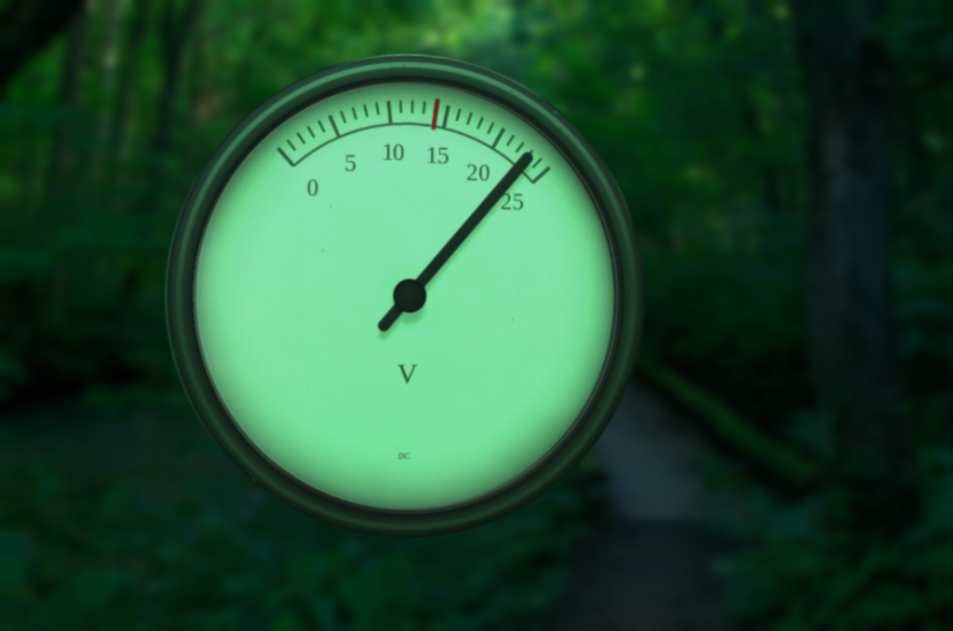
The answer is 23 V
